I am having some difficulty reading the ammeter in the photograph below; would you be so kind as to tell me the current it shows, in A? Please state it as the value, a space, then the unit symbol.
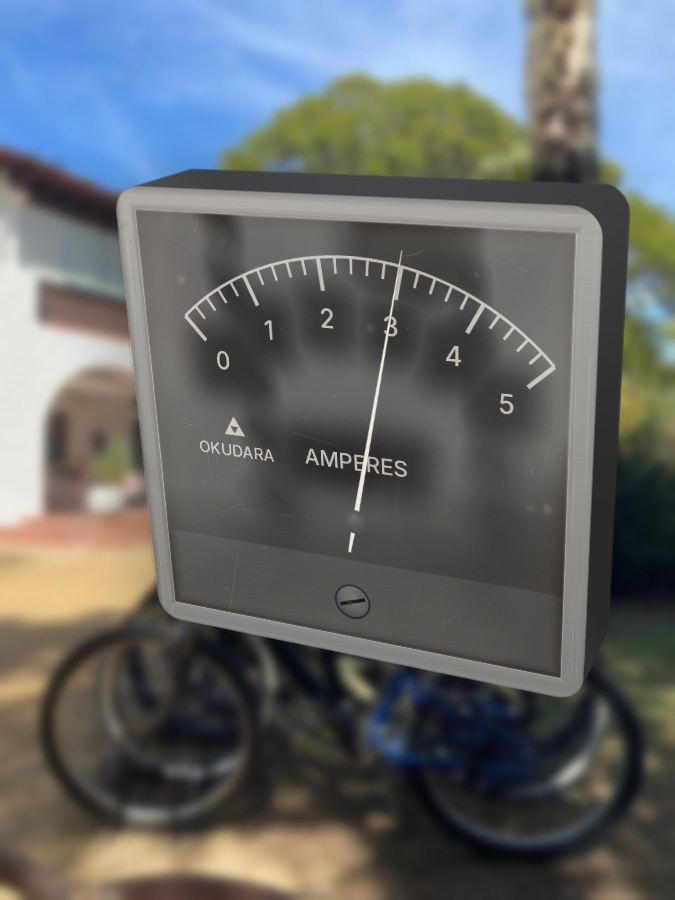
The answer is 3 A
